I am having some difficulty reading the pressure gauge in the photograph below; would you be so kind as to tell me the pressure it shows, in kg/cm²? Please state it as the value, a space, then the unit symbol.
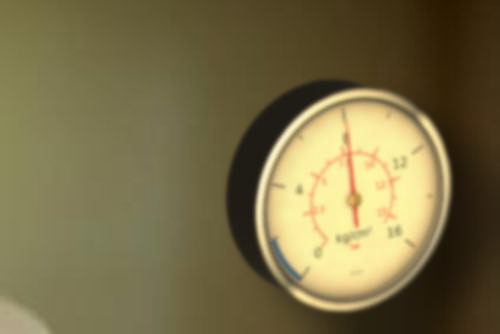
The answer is 8 kg/cm²
